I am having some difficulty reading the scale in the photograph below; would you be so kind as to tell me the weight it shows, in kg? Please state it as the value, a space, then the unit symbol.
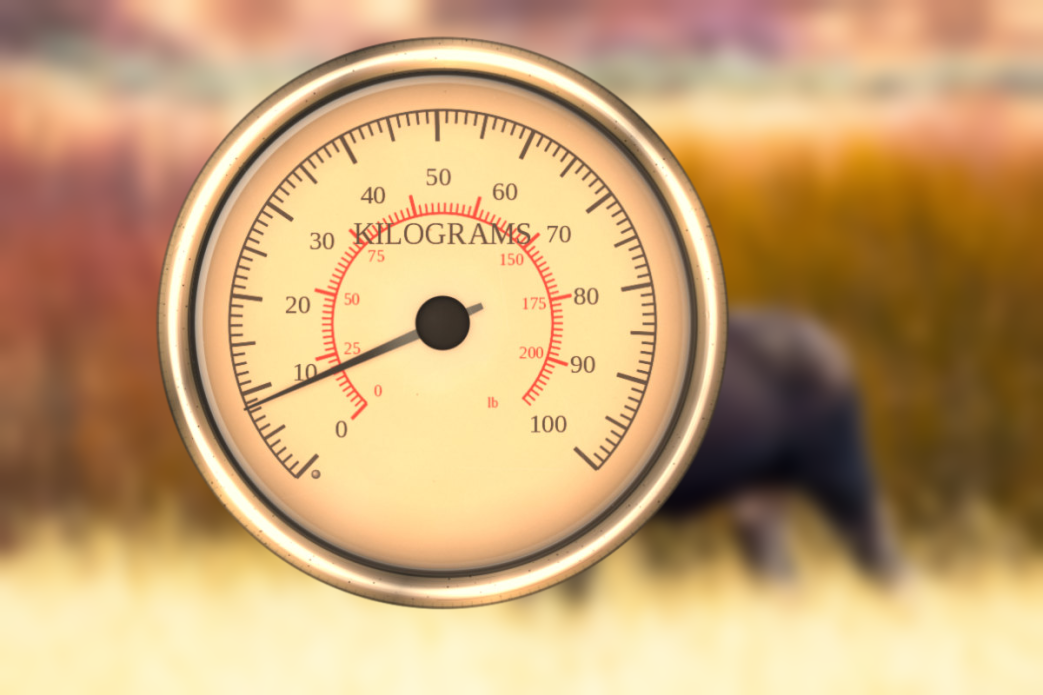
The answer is 8.5 kg
